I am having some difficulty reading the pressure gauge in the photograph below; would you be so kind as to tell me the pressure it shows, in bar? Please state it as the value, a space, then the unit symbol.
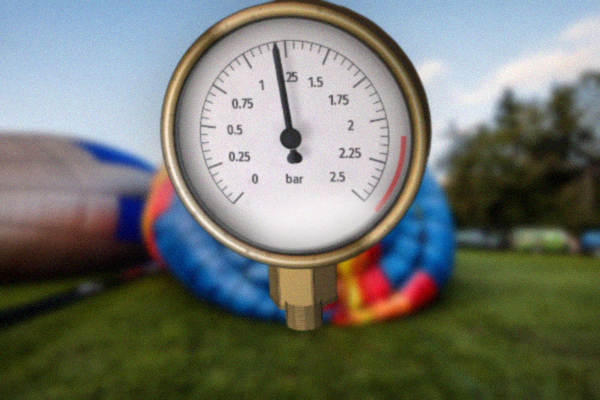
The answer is 1.2 bar
